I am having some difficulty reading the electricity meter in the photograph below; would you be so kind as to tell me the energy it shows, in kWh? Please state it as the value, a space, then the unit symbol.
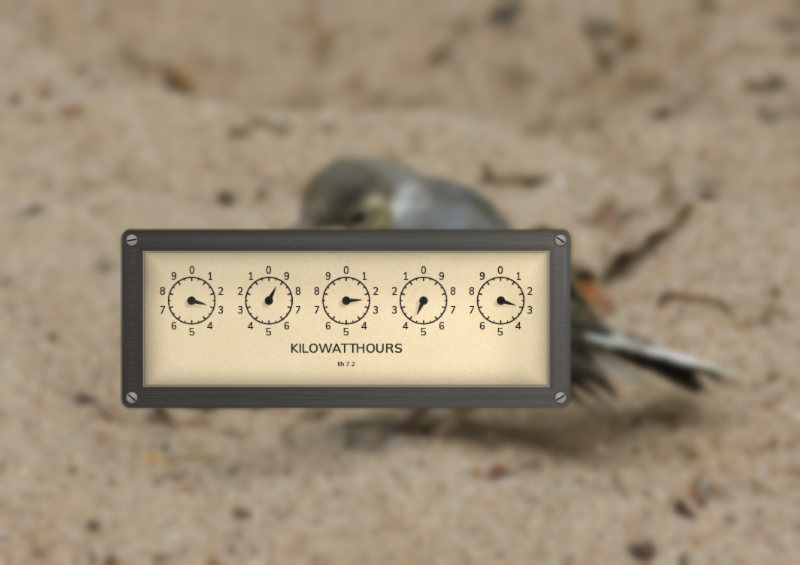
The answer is 29243 kWh
